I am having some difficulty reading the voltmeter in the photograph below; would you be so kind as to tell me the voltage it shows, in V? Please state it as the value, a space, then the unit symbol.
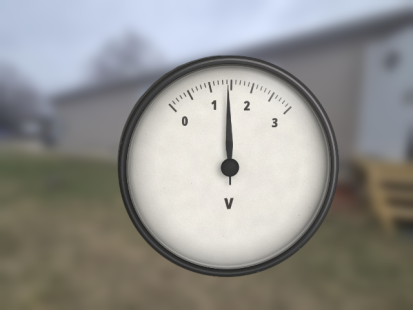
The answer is 1.4 V
